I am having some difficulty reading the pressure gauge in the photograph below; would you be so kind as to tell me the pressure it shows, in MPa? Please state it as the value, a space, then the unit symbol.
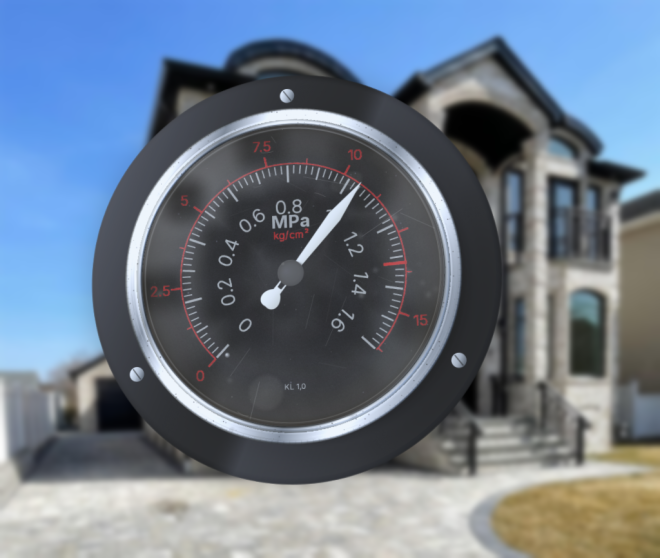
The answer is 1.04 MPa
